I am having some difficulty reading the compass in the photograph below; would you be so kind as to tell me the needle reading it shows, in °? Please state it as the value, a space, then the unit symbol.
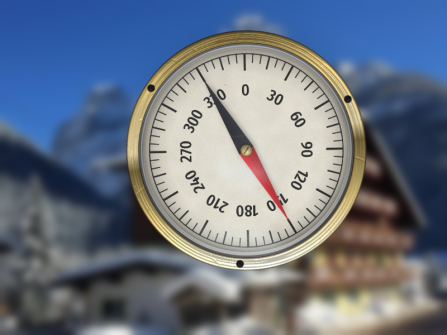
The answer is 150 °
